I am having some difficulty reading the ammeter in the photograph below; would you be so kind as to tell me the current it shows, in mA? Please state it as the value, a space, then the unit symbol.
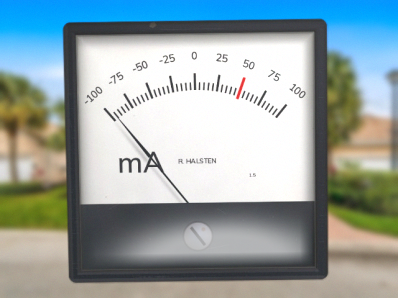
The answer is -95 mA
